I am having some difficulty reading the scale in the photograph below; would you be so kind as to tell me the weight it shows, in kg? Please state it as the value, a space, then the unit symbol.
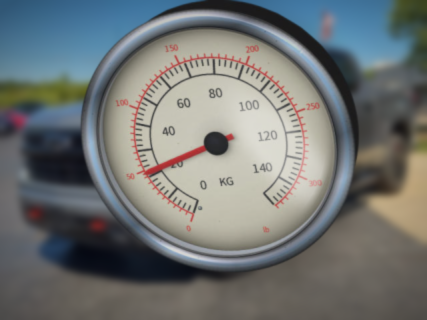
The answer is 22 kg
